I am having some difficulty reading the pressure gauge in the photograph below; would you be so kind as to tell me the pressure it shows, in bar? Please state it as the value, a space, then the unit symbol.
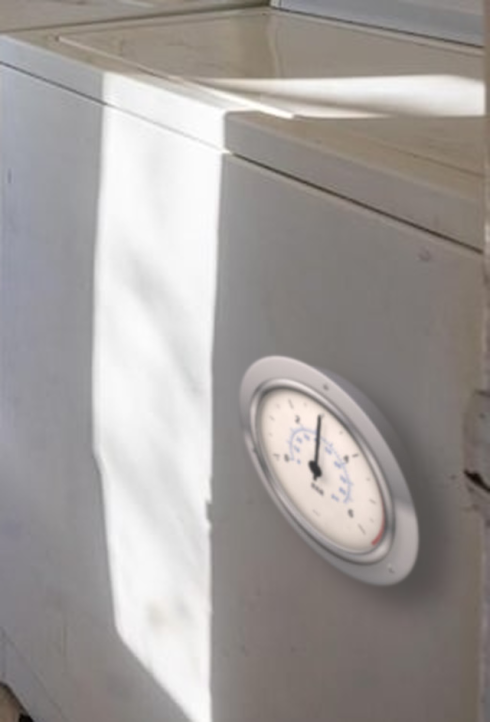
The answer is 3 bar
